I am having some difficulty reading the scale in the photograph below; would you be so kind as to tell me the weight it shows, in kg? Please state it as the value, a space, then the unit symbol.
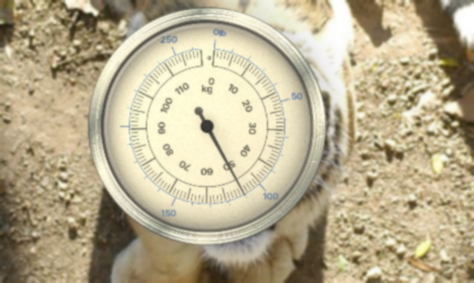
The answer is 50 kg
